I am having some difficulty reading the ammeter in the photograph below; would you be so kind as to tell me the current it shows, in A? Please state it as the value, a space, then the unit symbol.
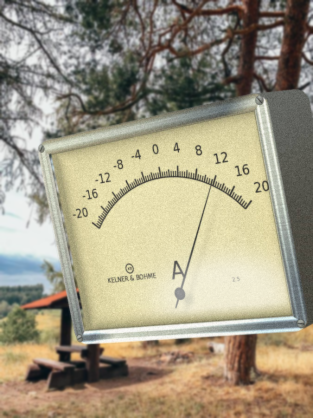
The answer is 12 A
